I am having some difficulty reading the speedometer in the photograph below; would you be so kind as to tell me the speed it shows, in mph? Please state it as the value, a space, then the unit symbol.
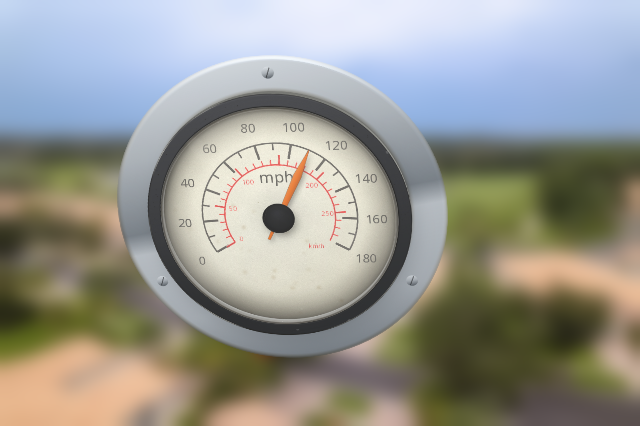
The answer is 110 mph
